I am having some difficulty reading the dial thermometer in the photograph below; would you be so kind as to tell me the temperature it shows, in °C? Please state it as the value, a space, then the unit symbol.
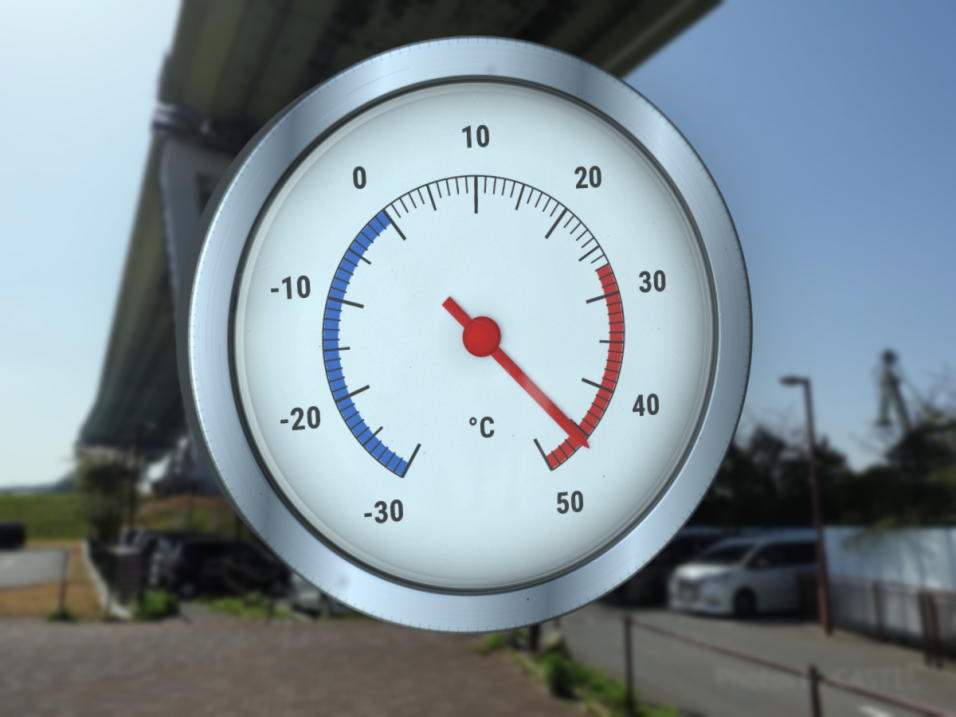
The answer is 46 °C
